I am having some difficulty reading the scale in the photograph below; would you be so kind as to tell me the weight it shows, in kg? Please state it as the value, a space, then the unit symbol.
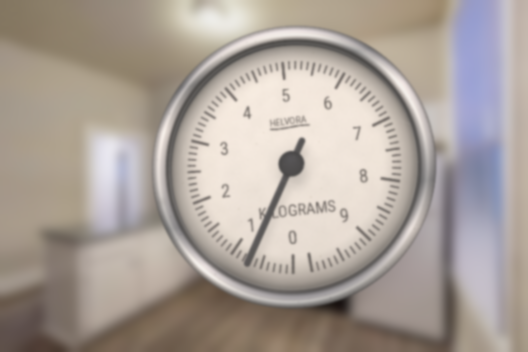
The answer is 0.7 kg
